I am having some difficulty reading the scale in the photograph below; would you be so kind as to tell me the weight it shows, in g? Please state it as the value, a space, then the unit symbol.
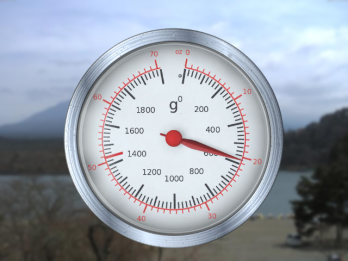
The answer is 580 g
